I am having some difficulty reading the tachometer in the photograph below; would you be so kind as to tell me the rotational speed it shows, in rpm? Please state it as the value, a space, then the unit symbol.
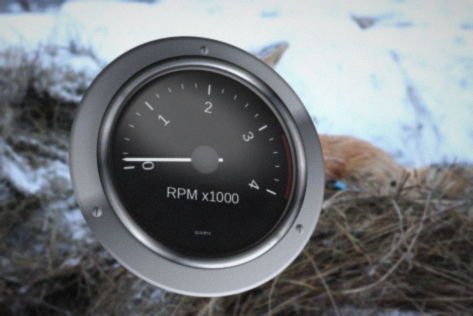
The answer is 100 rpm
